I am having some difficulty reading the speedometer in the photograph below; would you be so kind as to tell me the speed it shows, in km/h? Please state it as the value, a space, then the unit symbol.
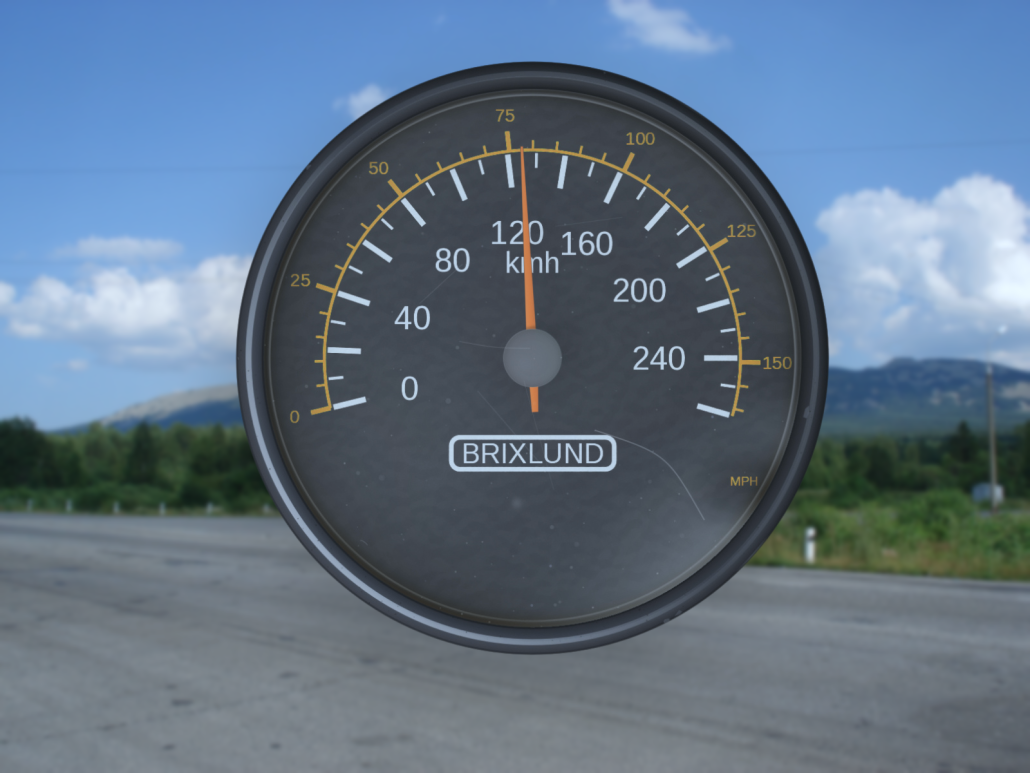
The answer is 125 km/h
